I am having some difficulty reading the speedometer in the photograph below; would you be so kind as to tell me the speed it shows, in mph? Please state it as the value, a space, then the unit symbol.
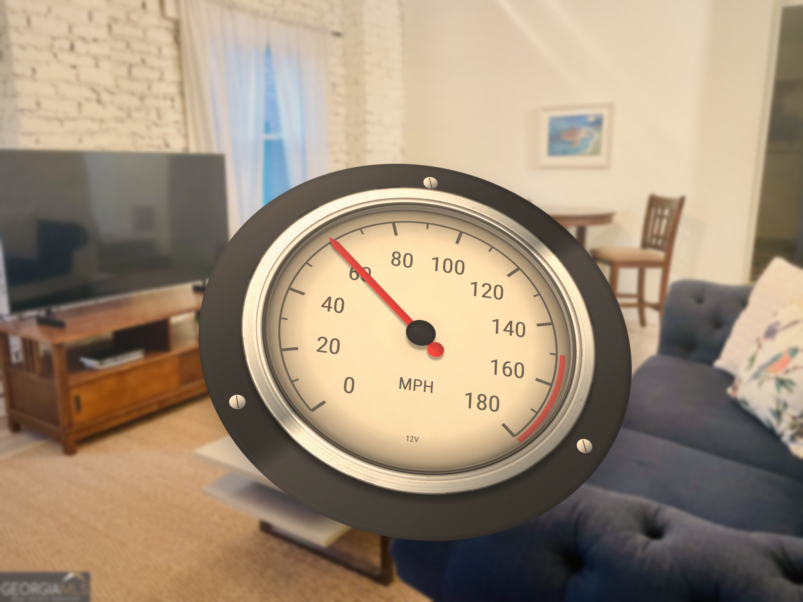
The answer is 60 mph
